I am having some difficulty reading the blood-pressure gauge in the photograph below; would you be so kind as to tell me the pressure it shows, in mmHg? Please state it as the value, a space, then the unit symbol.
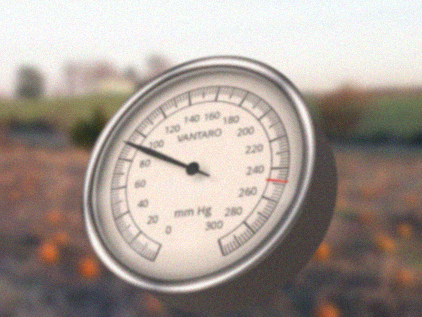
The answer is 90 mmHg
